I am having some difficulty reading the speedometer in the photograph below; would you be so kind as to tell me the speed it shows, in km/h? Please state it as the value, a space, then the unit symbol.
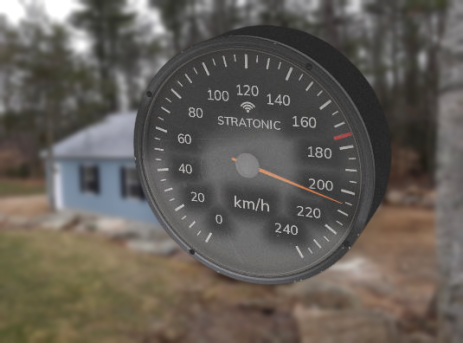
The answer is 205 km/h
